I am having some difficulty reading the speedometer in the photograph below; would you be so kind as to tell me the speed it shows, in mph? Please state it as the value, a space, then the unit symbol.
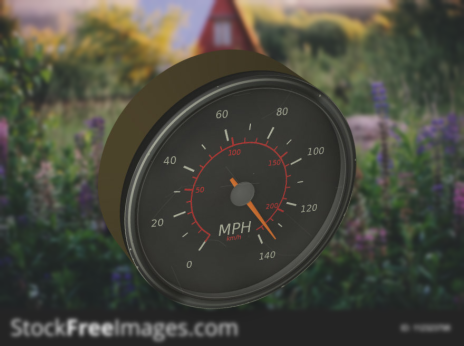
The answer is 135 mph
